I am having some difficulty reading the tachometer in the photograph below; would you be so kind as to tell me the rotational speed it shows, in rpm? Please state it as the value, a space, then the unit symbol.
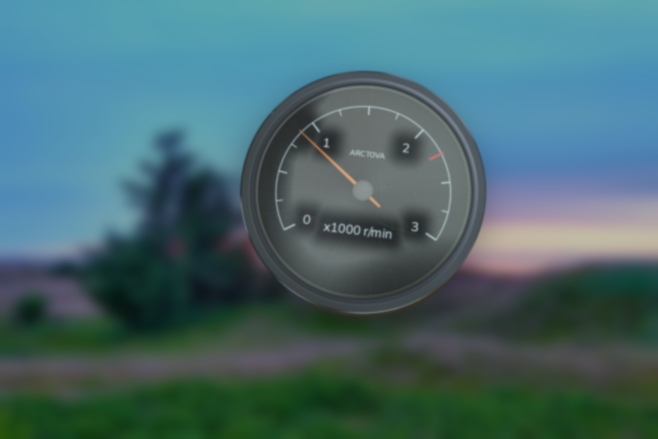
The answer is 875 rpm
